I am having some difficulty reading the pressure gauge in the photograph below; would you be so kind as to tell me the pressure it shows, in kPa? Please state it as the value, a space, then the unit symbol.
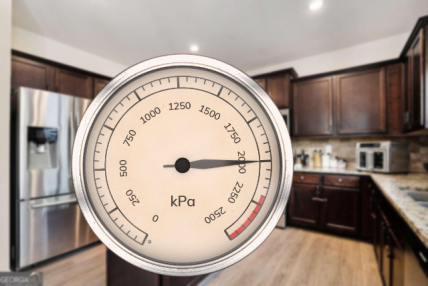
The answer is 2000 kPa
